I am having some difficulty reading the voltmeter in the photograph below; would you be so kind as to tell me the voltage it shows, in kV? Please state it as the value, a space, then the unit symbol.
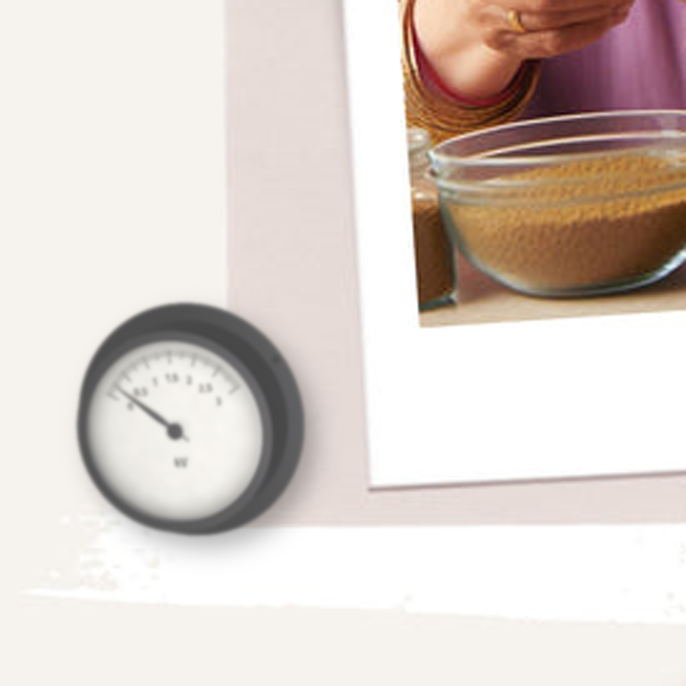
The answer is 0.25 kV
